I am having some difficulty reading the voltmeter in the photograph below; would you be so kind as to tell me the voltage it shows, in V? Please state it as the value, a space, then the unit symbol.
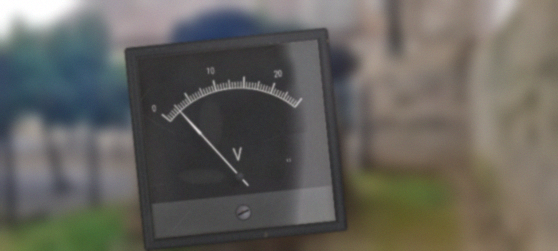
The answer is 2.5 V
